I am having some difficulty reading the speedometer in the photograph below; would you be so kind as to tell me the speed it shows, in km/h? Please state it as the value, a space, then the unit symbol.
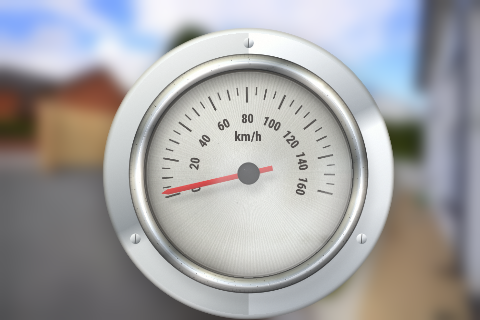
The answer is 2.5 km/h
